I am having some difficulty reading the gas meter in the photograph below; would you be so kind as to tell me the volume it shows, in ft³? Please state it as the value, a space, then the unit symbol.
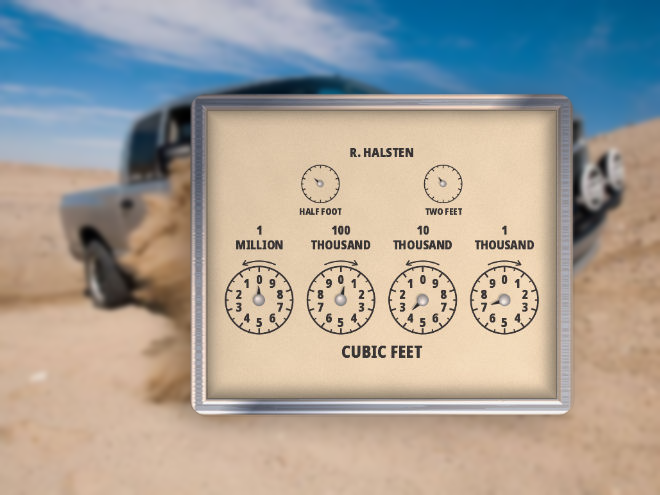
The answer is 3700 ft³
